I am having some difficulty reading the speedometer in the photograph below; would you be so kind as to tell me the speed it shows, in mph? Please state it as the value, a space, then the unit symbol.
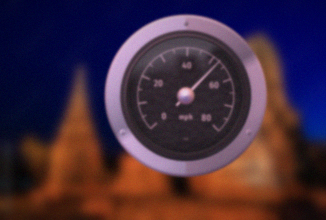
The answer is 52.5 mph
